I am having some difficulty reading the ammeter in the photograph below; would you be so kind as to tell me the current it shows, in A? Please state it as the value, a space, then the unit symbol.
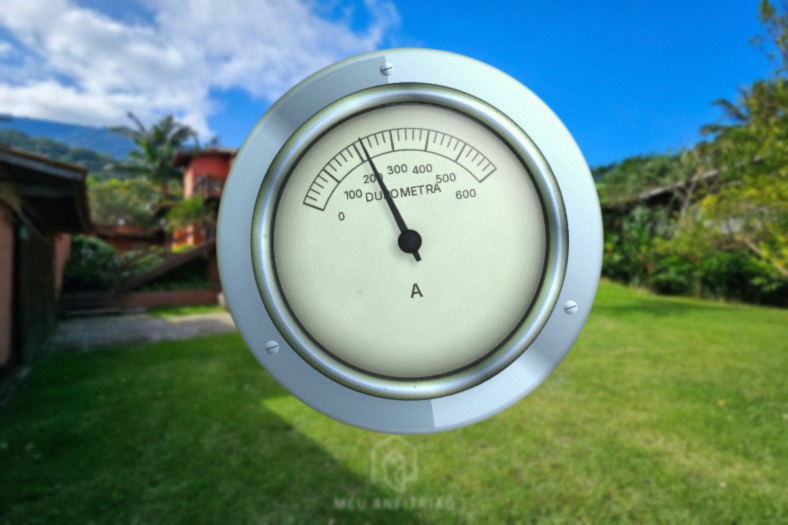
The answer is 220 A
